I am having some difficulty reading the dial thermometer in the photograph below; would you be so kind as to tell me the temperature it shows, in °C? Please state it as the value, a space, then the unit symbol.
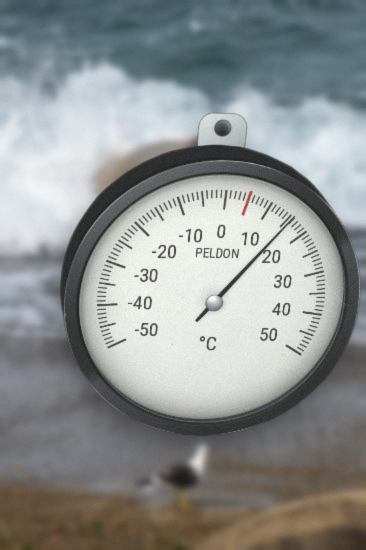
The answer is 15 °C
